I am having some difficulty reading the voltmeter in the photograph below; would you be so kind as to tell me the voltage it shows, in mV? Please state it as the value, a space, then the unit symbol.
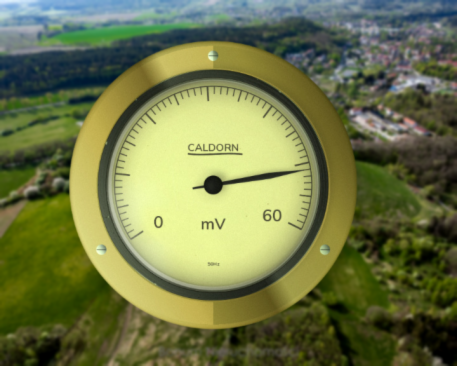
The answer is 51 mV
